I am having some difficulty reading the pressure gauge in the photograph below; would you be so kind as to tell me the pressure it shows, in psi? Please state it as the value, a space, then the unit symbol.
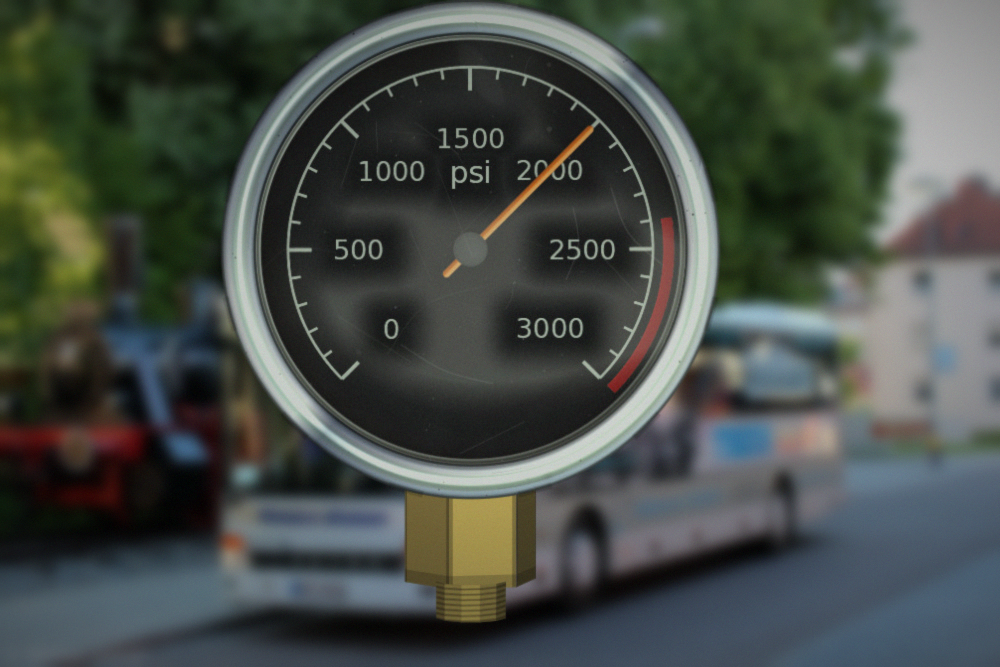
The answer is 2000 psi
